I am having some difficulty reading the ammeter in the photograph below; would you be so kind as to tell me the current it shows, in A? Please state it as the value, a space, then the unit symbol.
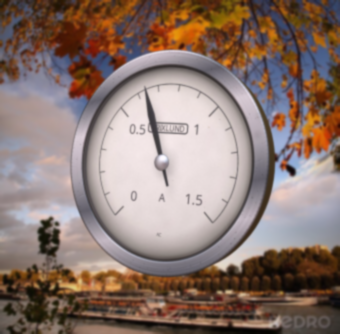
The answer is 0.65 A
